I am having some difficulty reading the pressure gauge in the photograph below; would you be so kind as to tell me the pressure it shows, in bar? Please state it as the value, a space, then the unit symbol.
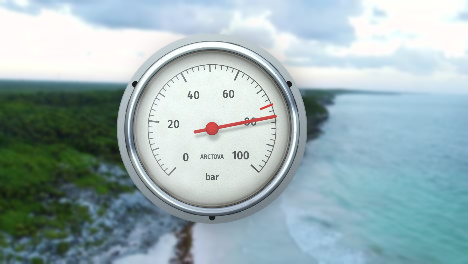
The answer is 80 bar
